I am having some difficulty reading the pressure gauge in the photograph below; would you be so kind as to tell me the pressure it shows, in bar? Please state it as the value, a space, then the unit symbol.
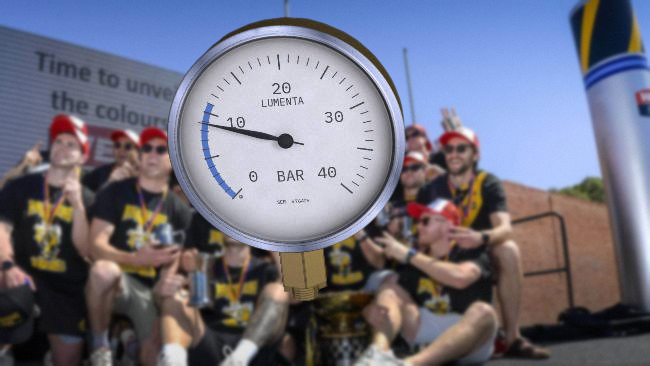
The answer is 9 bar
